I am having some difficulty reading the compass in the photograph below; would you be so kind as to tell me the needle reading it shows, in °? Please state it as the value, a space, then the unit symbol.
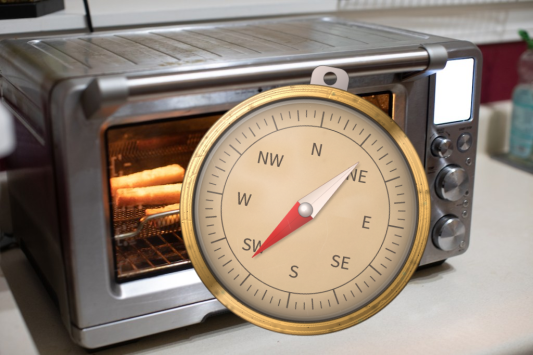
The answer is 217.5 °
